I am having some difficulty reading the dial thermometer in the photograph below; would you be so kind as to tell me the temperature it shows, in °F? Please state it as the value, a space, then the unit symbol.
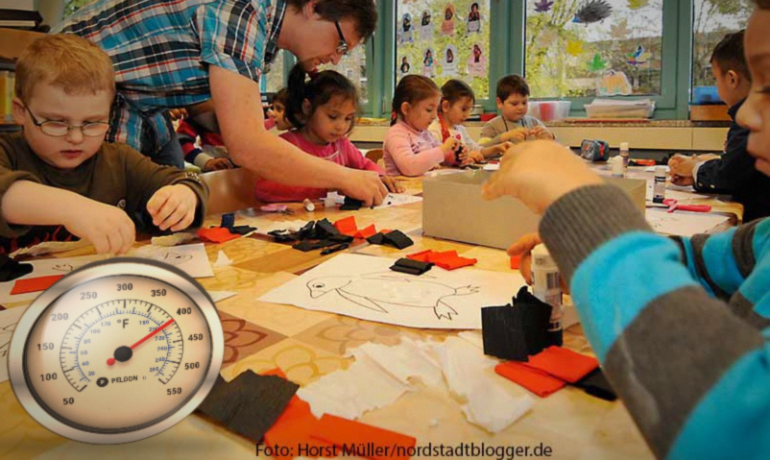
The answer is 400 °F
